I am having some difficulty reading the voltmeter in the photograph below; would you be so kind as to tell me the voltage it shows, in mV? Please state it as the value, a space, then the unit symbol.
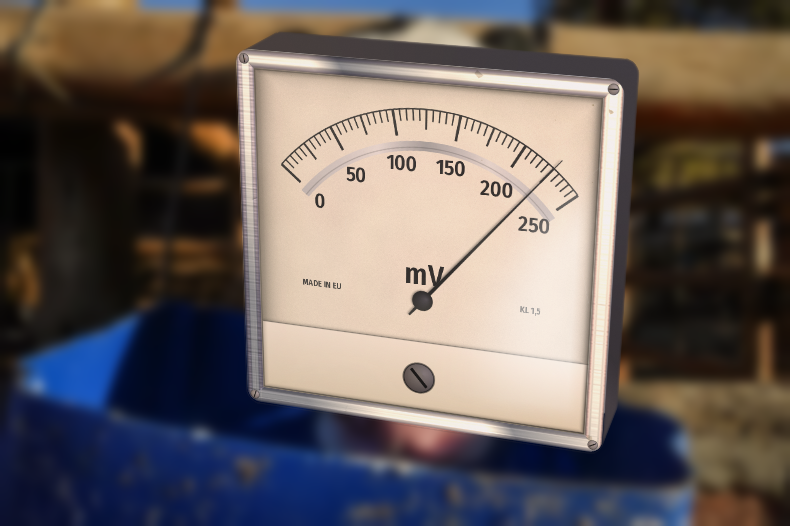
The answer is 225 mV
